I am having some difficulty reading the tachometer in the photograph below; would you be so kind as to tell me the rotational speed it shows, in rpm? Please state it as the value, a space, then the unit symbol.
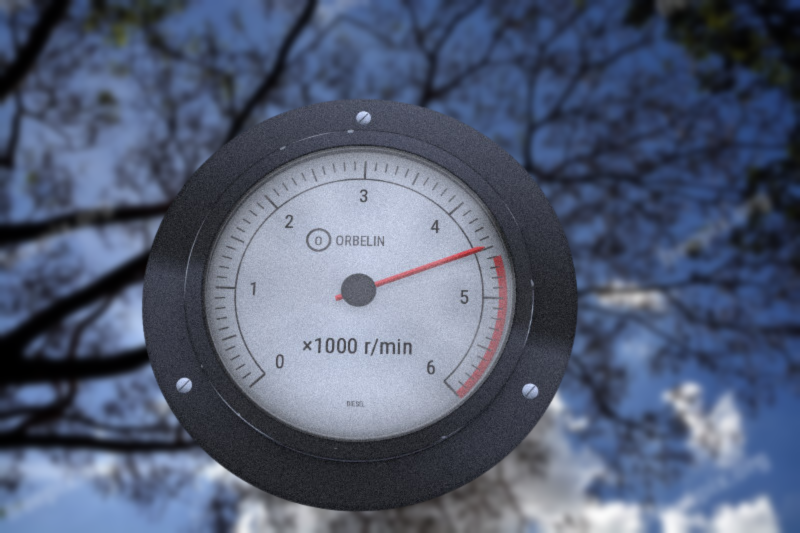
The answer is 4500 rpm
